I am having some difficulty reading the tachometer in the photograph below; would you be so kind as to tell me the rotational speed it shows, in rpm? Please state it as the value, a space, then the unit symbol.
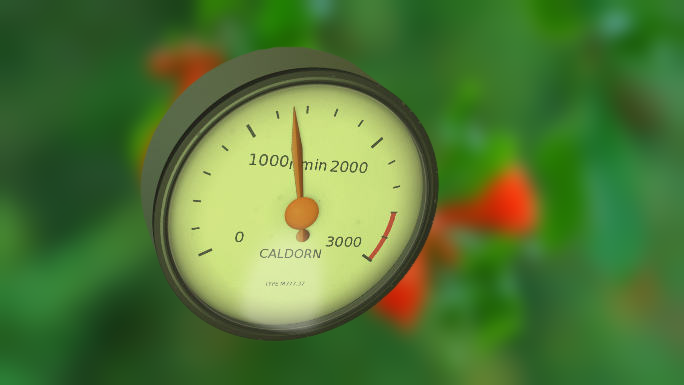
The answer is 1300 rpm
